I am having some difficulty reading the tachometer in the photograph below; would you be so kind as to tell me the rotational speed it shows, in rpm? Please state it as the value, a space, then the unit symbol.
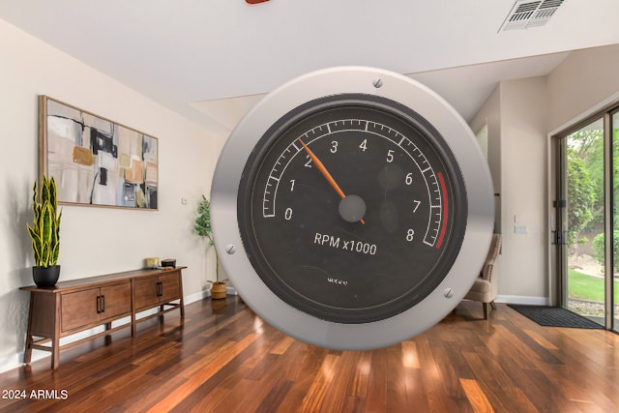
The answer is 2200 rpm
